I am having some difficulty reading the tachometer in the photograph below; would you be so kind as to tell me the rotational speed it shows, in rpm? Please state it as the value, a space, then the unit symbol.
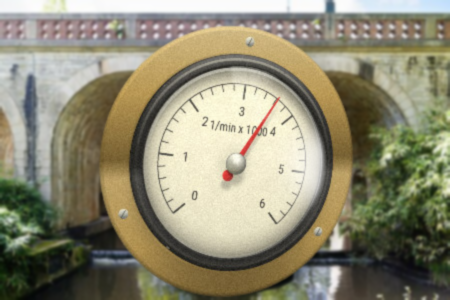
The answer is 3600 rpm
